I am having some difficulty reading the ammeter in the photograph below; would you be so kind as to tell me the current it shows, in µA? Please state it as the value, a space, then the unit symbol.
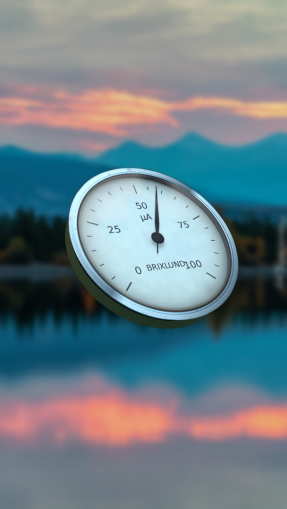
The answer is 57.5 µA
